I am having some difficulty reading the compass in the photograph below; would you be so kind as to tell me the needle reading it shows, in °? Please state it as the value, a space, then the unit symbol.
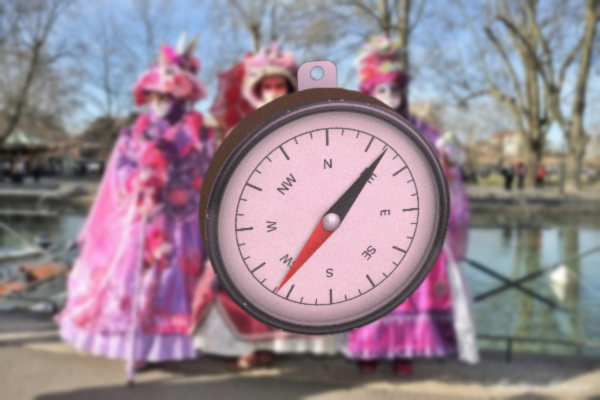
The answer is 220 °
